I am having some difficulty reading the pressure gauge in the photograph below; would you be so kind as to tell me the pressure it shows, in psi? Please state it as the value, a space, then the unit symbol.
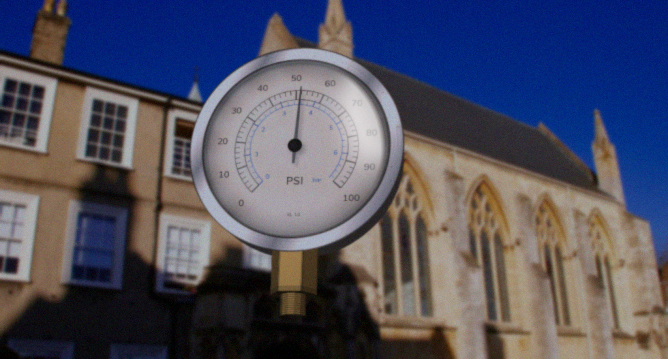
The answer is 52 psi
